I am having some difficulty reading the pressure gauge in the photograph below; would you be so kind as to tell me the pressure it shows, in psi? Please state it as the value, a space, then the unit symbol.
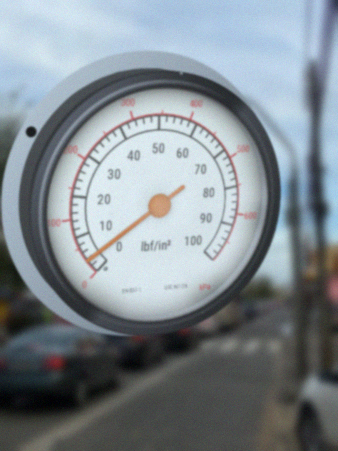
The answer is 4 psi
